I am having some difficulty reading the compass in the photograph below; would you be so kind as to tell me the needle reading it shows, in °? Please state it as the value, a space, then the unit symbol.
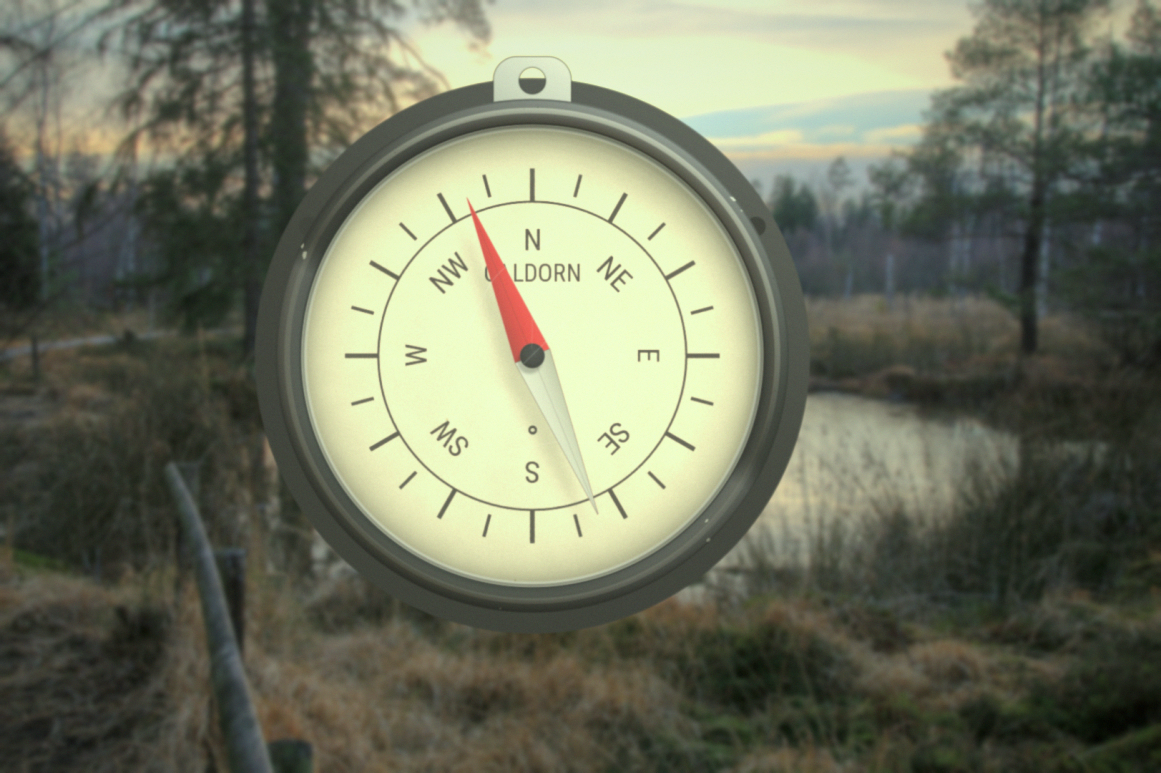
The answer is 337.5 °
